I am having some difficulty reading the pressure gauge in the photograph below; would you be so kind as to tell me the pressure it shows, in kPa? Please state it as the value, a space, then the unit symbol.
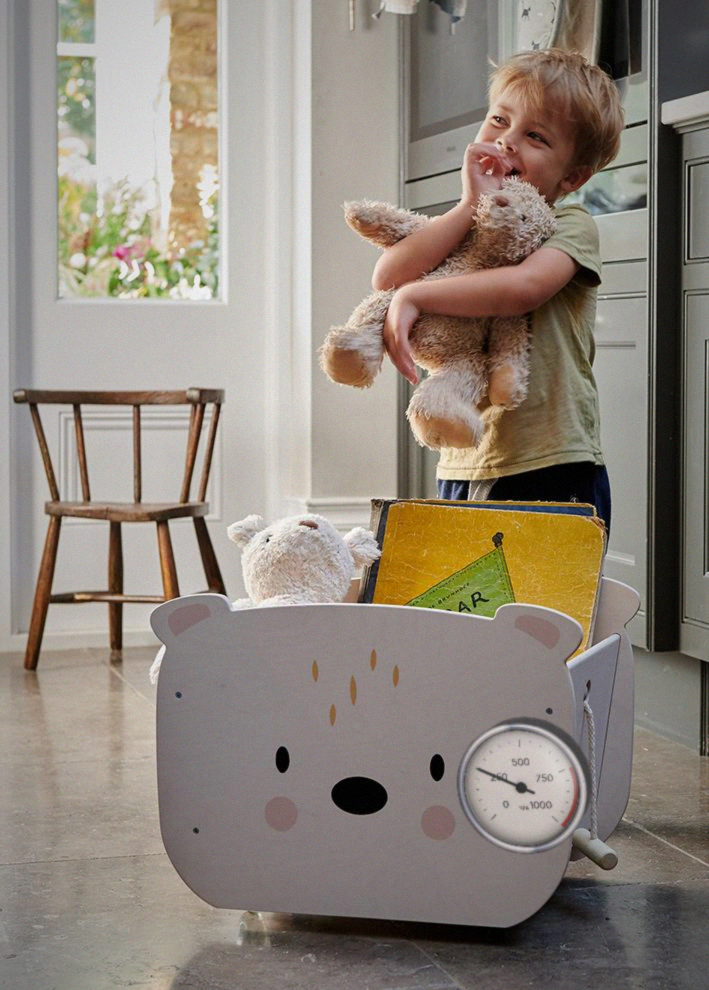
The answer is 250 kPa
